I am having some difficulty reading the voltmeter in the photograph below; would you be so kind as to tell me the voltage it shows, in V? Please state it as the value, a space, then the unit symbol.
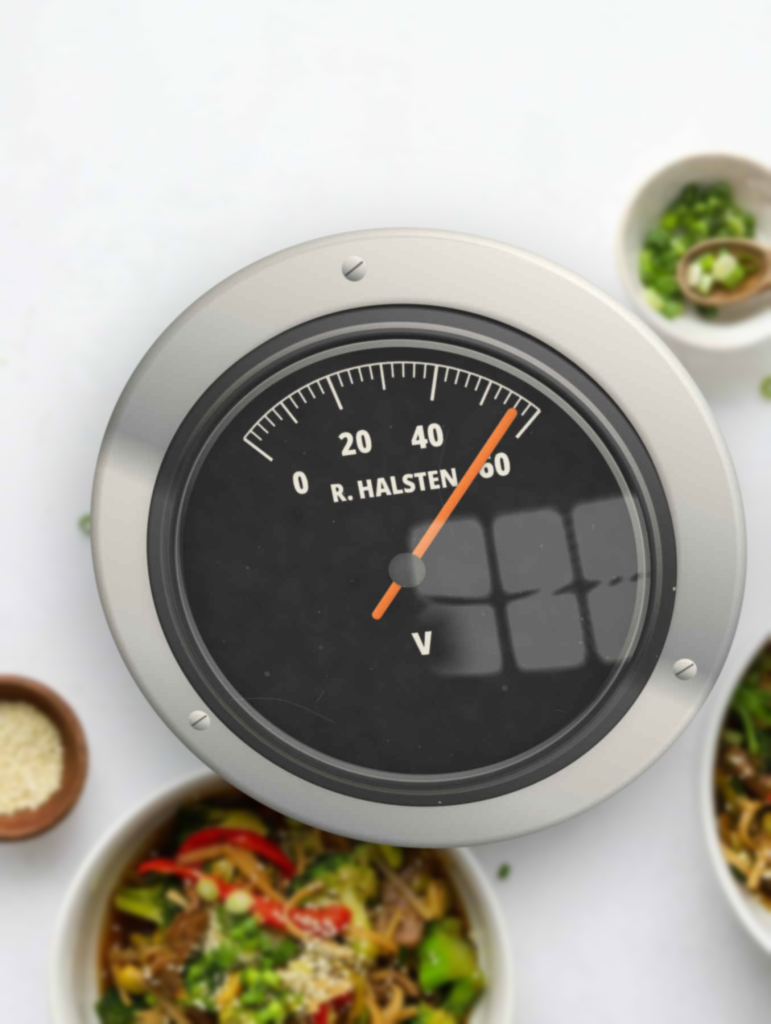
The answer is 56 V
